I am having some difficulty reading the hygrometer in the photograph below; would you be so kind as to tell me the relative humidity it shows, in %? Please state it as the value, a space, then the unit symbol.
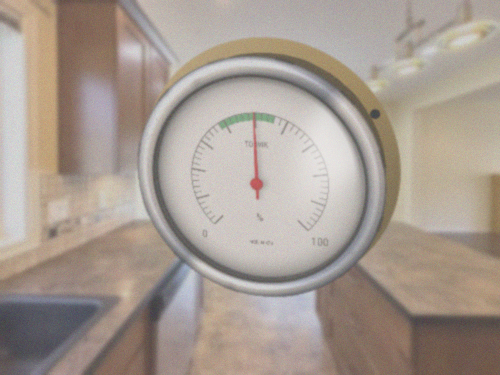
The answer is 50 %
